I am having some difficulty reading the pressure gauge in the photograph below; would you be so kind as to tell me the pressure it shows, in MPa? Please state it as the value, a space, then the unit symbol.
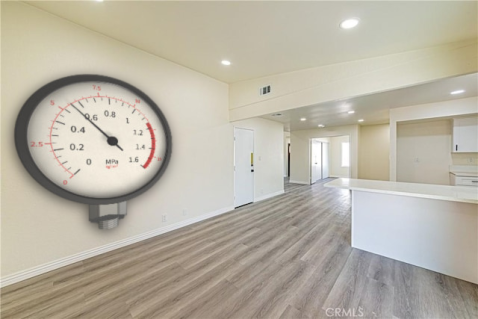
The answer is 0.55 MPa
